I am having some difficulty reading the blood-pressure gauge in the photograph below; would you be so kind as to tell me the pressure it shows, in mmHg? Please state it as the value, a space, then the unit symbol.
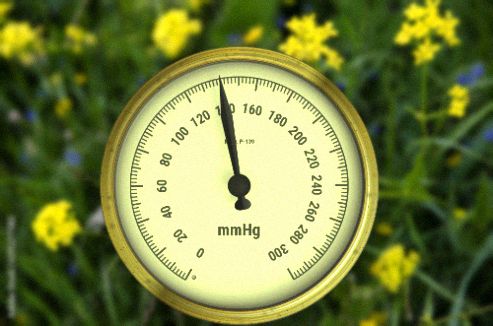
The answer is 140 mmHg
